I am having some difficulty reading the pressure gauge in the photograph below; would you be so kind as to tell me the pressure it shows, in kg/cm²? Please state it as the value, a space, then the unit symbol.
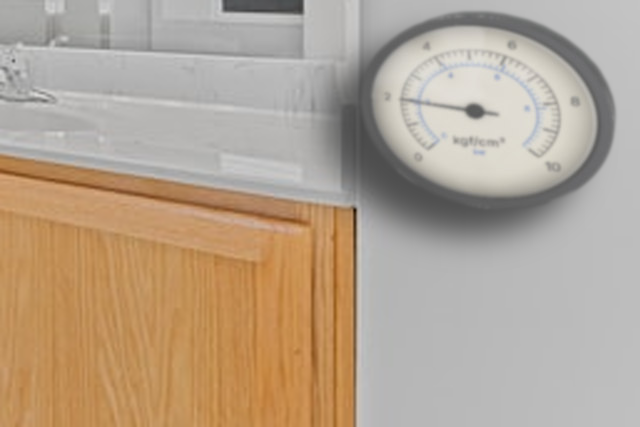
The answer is 2 kg/cm²
